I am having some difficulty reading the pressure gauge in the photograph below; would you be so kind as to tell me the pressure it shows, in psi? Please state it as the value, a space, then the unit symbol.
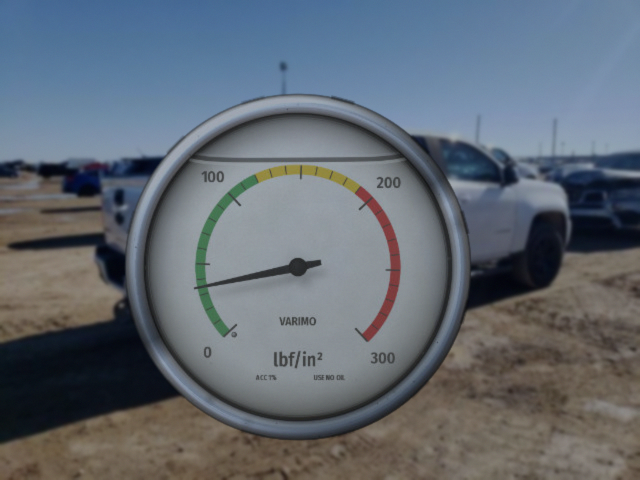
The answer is 35 psi
